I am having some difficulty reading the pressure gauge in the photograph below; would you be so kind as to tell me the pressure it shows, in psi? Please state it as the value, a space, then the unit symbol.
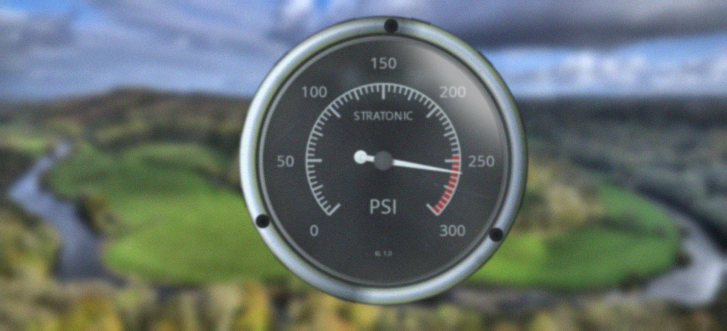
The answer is 260 psi
